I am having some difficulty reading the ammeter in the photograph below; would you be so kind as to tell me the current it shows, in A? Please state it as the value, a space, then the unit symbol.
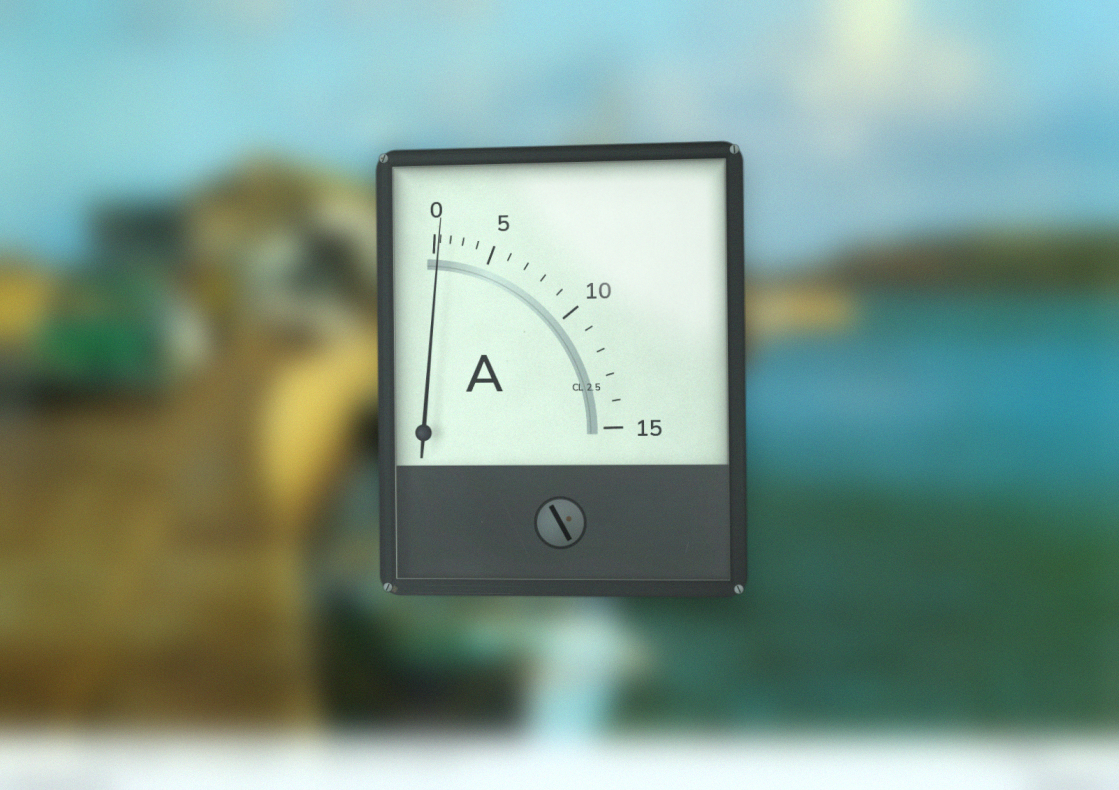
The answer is 1 A
